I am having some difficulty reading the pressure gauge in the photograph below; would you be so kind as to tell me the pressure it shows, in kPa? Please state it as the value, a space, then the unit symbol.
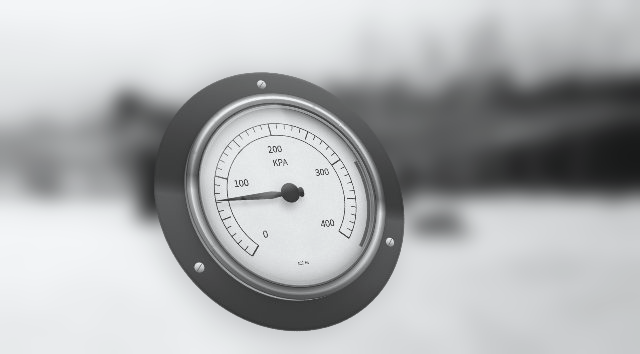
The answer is 70 kPa
